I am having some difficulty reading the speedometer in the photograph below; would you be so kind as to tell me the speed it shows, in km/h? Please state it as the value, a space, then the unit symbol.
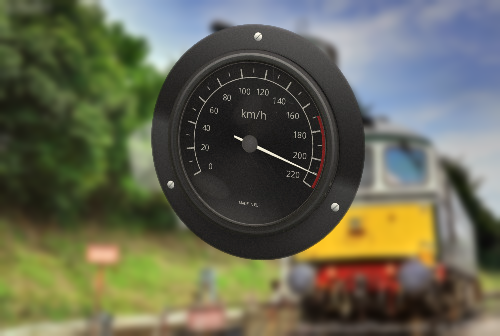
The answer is 210 km/h
